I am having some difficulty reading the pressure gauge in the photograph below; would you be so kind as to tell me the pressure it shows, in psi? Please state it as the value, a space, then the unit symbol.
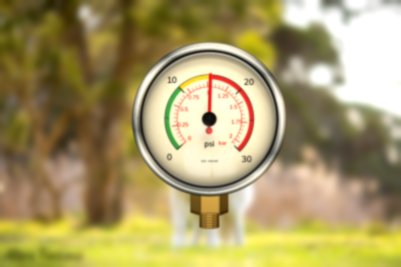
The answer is 15 psi
